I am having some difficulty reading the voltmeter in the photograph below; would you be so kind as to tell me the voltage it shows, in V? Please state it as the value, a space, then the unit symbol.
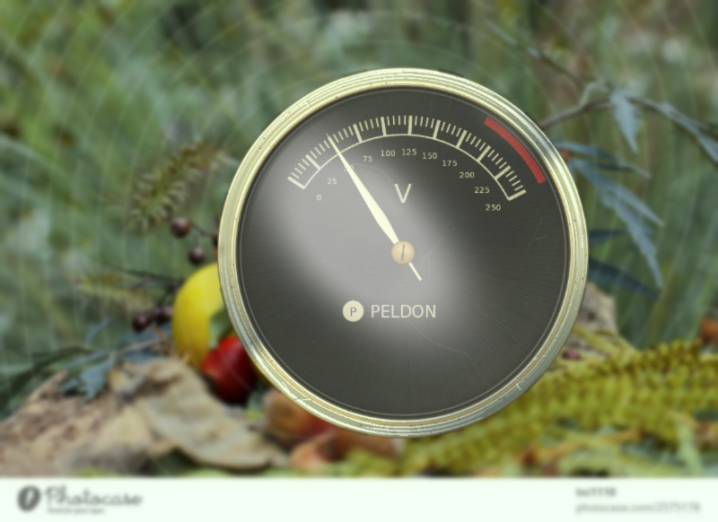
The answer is 50 V
